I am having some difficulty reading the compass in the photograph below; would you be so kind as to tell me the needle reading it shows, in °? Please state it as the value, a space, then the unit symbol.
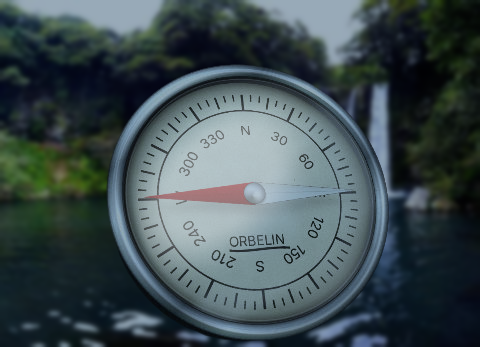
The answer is 270 °
